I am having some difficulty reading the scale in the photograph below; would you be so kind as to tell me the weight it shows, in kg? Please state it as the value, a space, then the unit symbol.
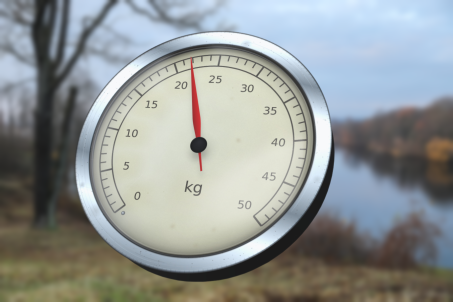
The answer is 22 kg
